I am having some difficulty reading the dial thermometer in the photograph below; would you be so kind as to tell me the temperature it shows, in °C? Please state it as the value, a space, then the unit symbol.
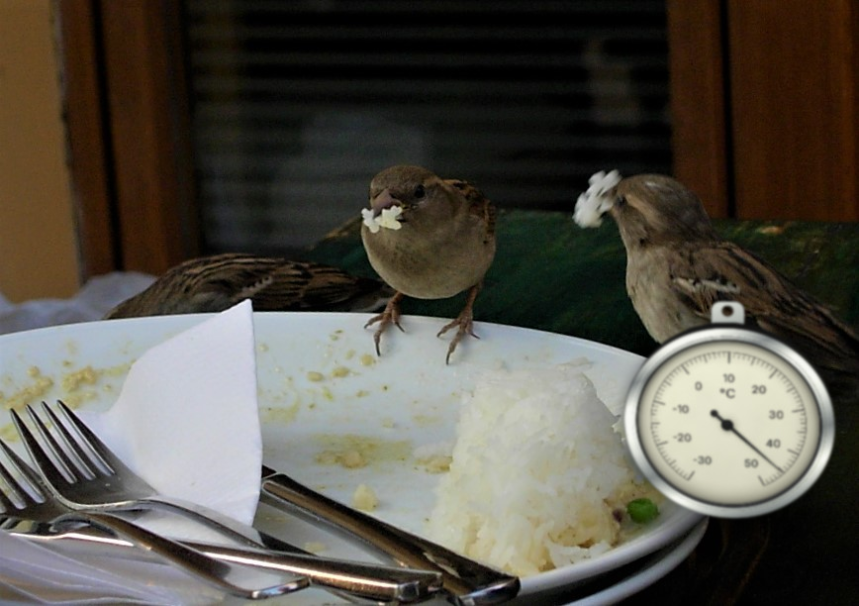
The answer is 45 °C
